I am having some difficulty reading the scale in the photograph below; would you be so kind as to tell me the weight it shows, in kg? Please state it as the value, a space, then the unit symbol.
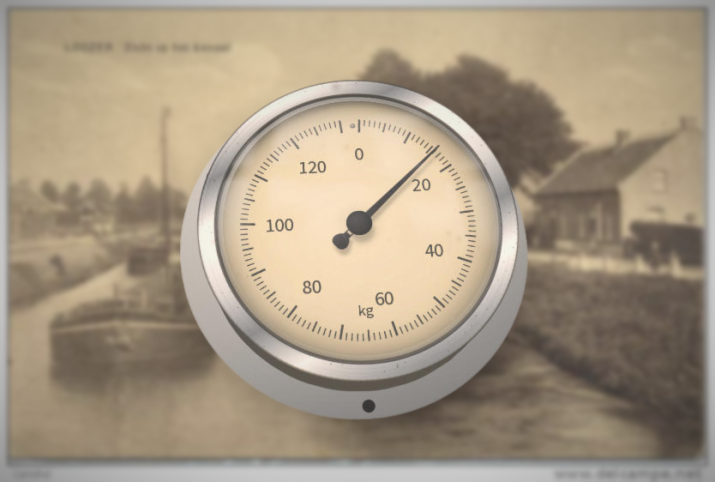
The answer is 16 kg
